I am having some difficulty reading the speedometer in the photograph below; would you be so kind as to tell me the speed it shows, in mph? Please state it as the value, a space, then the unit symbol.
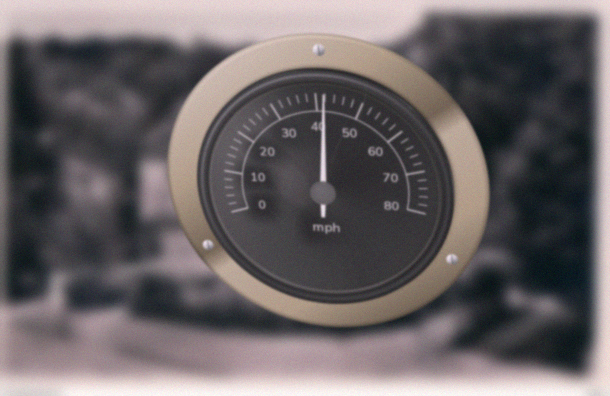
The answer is 42 mph
